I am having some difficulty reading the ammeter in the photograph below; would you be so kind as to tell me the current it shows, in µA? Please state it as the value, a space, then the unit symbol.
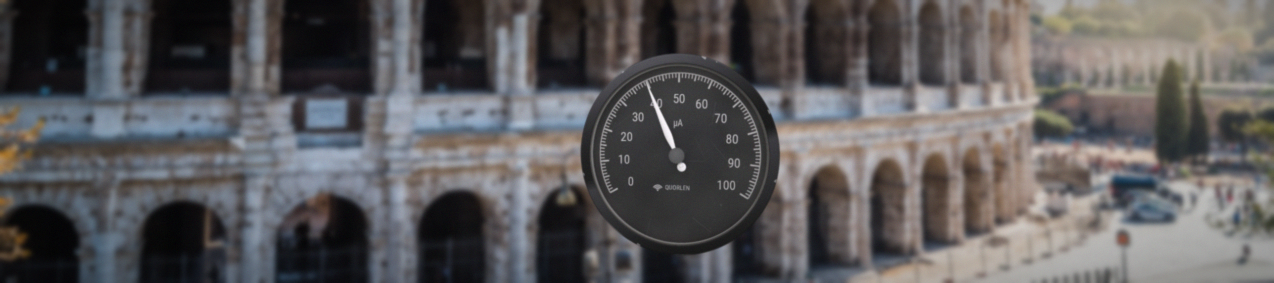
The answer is 40 µA
